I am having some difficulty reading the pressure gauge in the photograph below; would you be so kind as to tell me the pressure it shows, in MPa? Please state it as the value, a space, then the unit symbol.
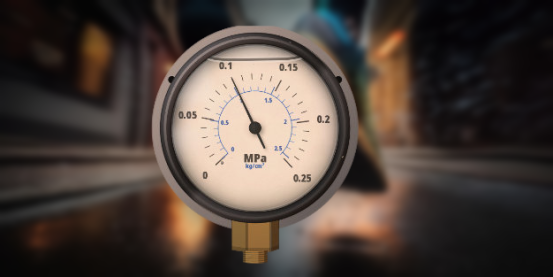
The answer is 0.1 MPa
